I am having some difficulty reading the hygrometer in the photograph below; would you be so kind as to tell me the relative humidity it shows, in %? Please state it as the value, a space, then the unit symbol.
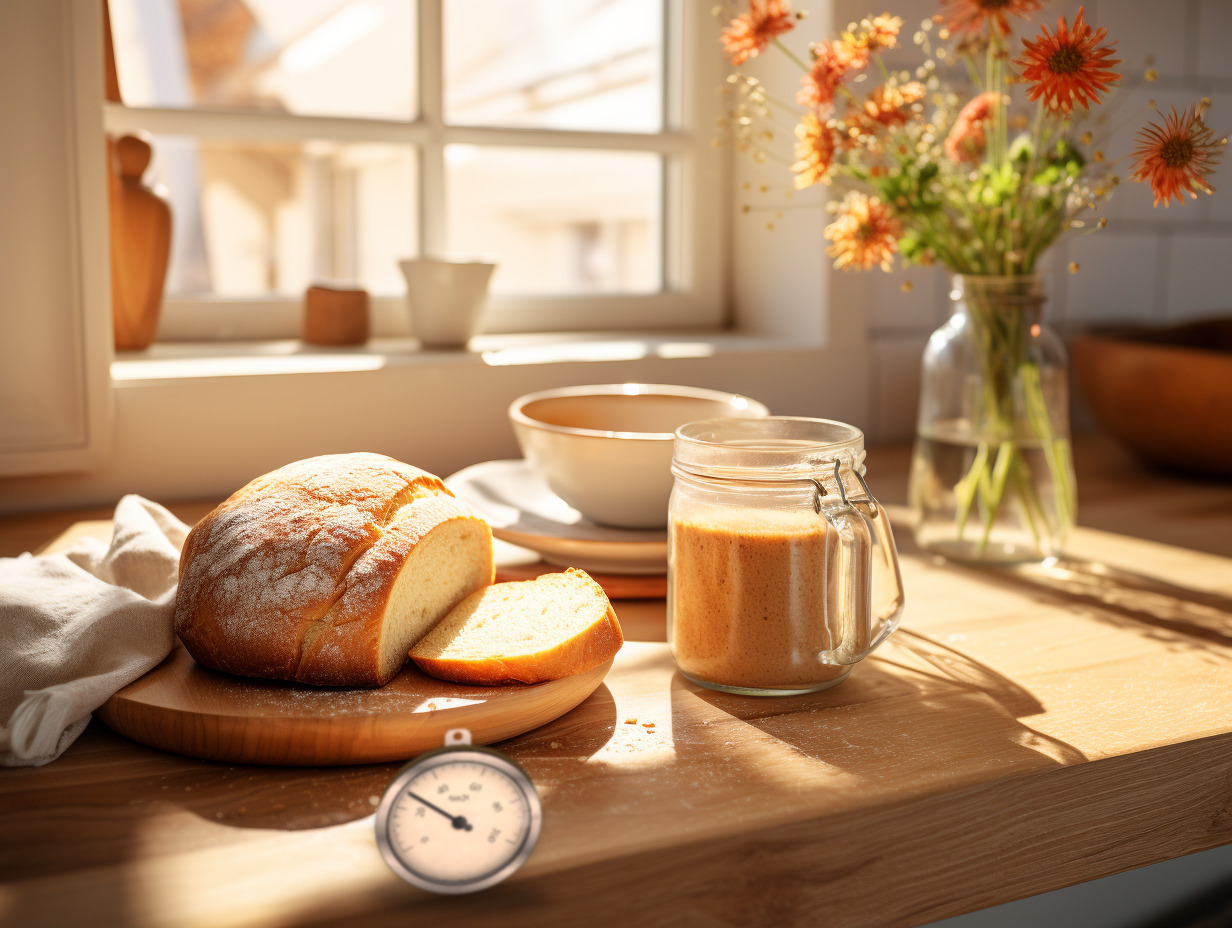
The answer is 28 %
